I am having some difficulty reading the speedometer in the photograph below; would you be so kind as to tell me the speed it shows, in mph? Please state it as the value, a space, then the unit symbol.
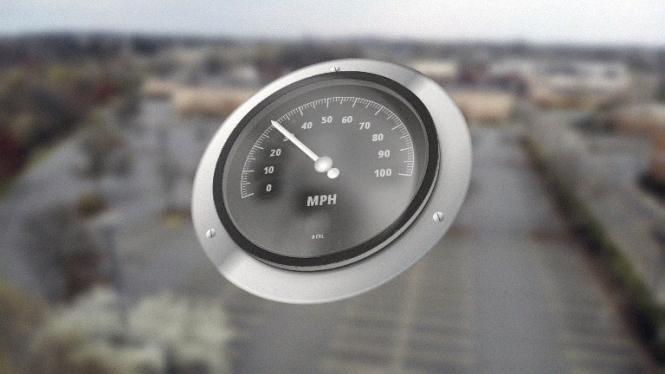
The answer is 30 mph
